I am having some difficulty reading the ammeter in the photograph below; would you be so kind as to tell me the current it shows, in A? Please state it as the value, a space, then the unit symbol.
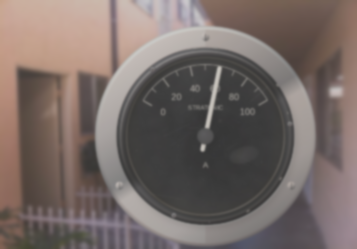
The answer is 60 A
